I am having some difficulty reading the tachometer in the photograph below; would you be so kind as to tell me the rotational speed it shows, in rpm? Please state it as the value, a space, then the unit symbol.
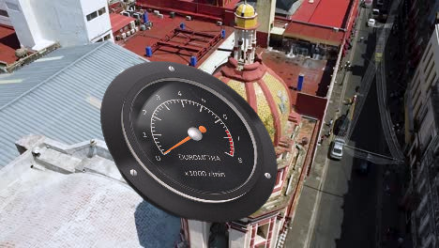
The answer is 0 rpm
